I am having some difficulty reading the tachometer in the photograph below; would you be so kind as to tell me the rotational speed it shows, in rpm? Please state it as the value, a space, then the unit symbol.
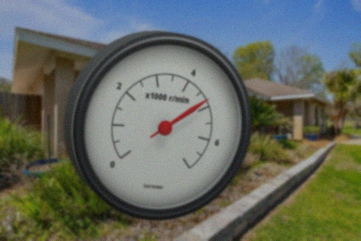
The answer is 4750 rpm
